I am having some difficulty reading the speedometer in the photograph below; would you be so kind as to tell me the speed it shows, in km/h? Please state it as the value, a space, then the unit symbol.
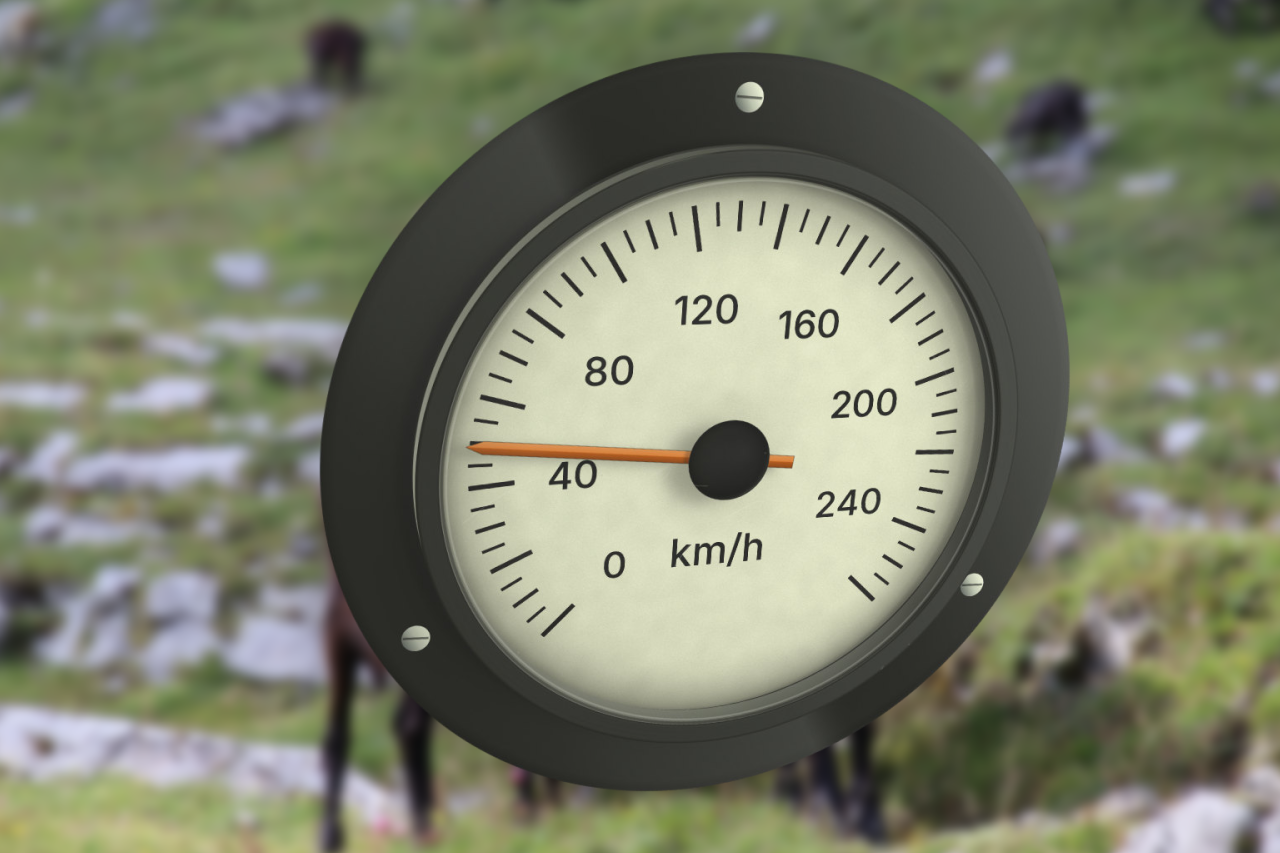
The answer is 50 km/h
